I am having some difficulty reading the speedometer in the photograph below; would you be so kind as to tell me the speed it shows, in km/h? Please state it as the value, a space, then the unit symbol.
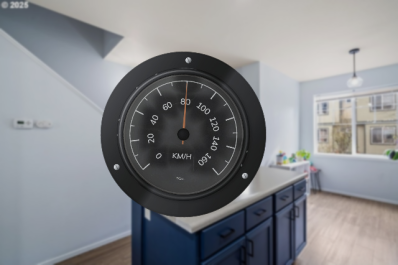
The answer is 80 km/h
